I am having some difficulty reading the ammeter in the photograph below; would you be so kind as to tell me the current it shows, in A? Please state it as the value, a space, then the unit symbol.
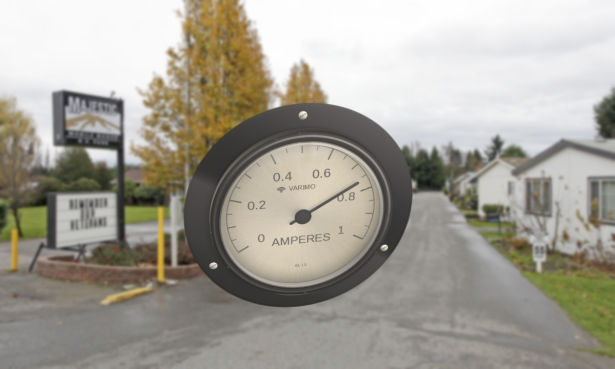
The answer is 0.75 A
